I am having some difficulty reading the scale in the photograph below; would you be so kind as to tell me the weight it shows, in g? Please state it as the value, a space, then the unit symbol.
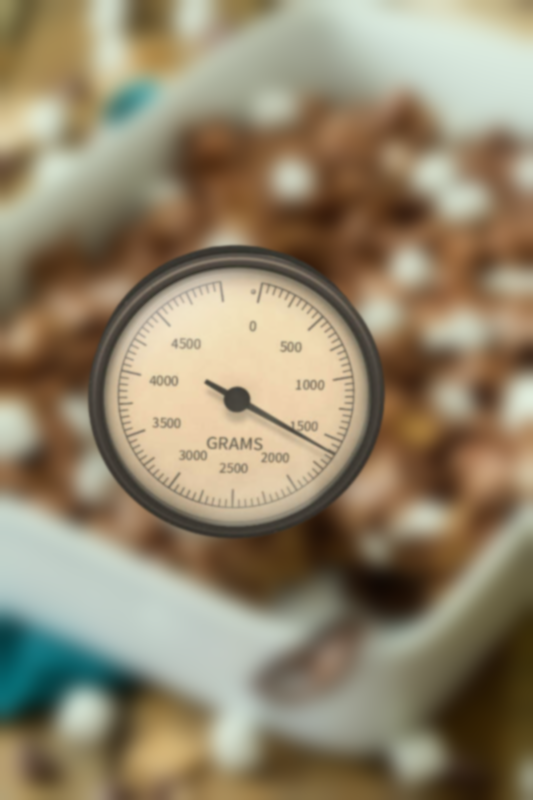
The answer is 1600 g
